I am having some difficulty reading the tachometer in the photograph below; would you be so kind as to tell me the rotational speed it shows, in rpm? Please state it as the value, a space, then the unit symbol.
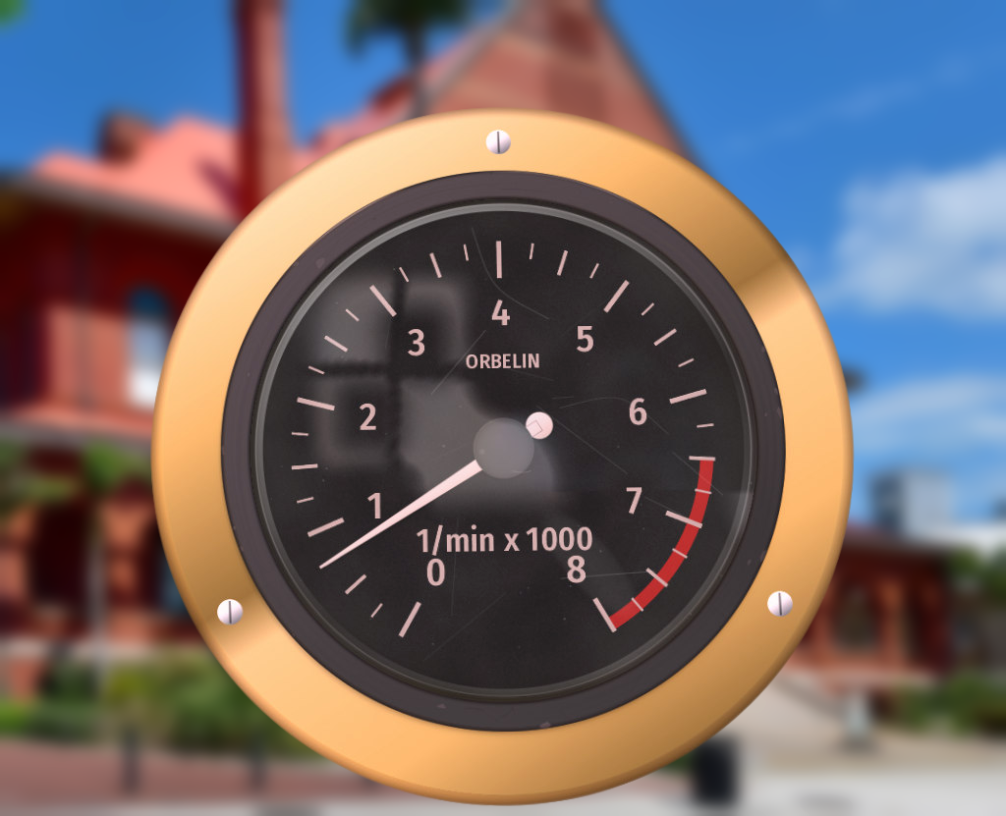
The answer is 750 rpm
